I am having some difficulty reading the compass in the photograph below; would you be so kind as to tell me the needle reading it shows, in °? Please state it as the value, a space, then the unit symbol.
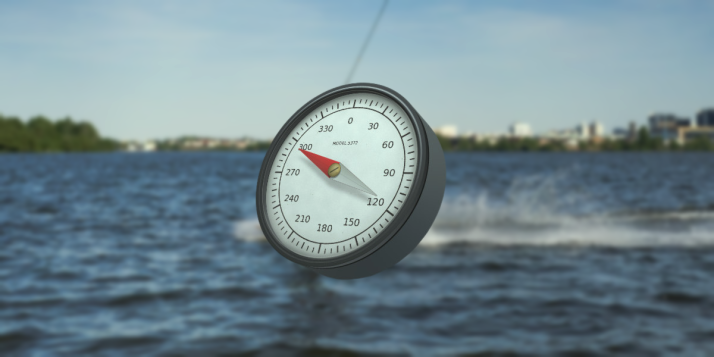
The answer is 295 °
